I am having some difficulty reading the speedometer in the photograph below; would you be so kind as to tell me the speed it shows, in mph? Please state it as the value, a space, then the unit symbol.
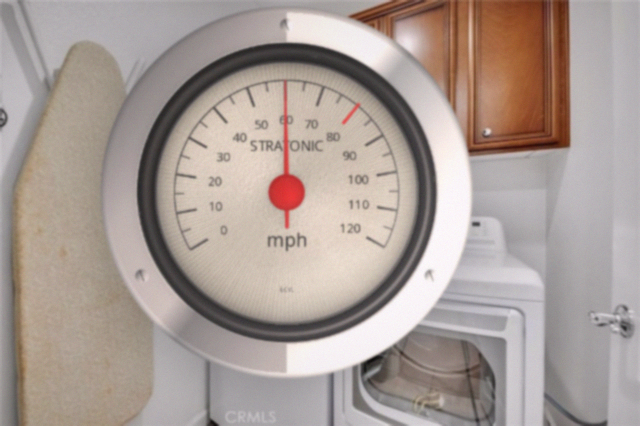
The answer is 60 mph
